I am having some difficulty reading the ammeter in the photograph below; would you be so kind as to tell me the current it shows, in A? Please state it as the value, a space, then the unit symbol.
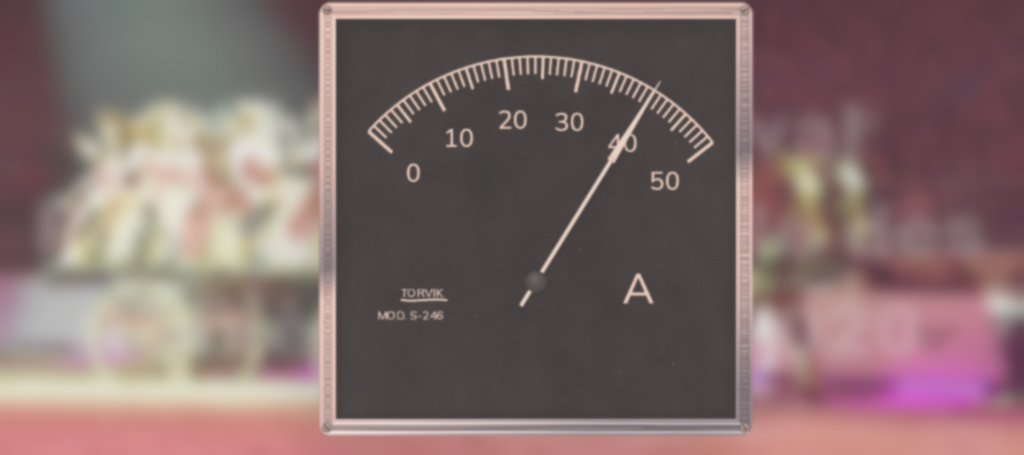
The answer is 40 A
